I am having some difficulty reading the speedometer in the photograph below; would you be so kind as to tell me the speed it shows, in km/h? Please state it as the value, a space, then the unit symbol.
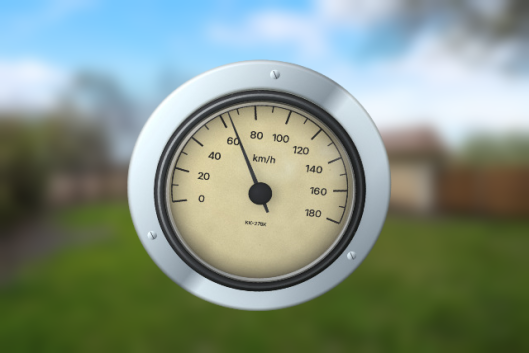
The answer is 65 km/h
